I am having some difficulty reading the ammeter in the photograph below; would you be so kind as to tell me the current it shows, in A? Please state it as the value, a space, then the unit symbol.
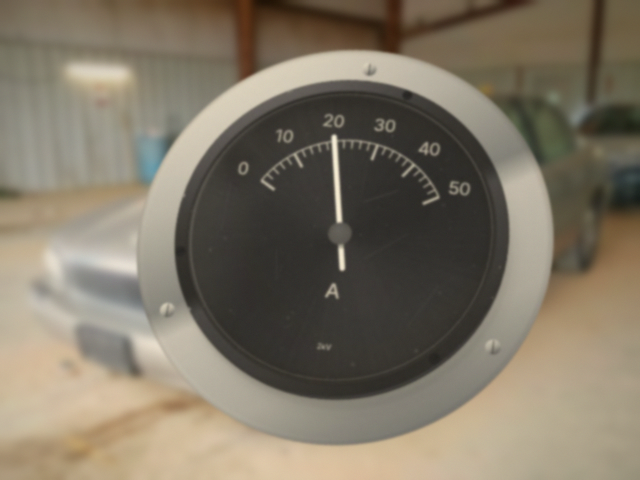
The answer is 20 A
